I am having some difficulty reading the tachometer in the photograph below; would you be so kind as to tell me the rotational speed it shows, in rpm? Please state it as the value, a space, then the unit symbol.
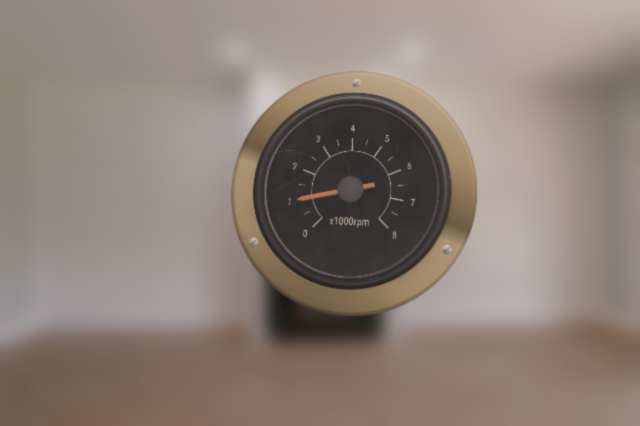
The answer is 1000 rpm
